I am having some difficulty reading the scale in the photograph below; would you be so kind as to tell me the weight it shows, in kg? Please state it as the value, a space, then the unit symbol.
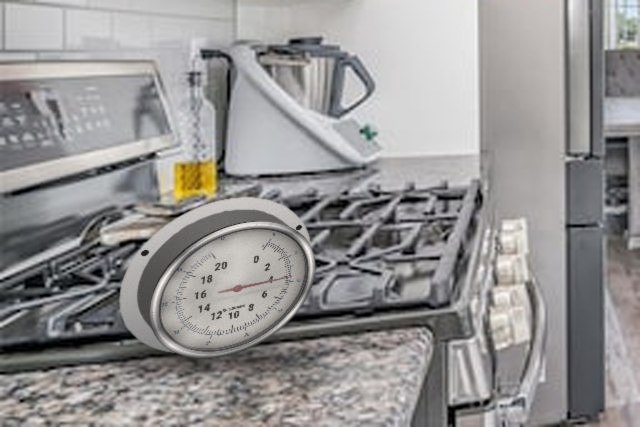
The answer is 4 kg
